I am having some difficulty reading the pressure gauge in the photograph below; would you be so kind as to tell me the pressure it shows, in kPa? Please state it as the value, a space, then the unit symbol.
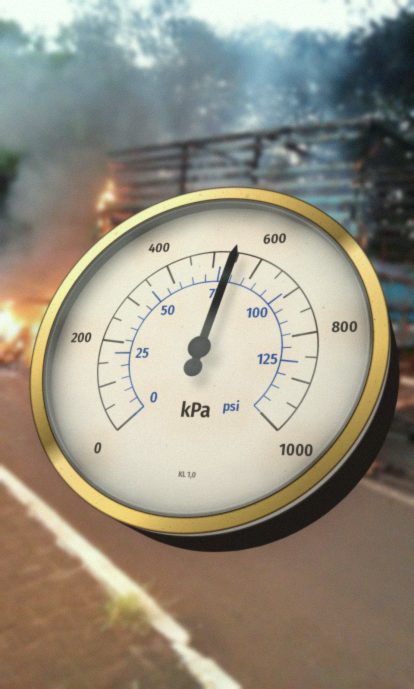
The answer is 550 kPa
